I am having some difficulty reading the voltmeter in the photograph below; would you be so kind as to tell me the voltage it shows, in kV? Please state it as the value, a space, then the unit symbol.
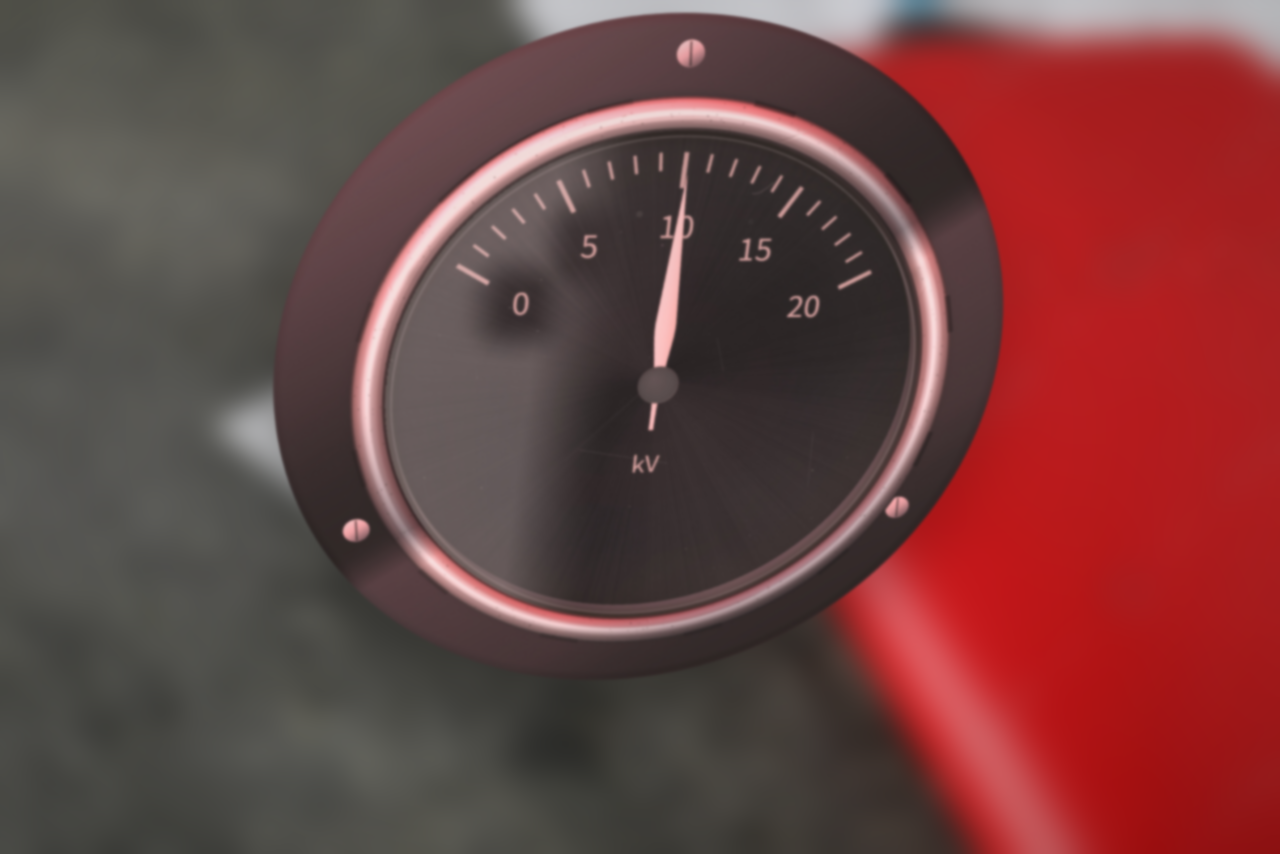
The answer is 10 kV
